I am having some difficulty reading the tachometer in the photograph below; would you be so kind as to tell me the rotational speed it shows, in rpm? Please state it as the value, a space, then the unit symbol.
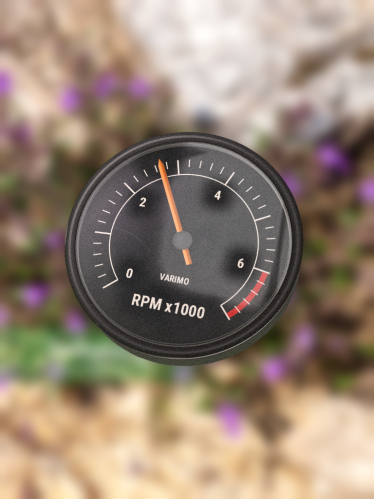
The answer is 2700 rpm
